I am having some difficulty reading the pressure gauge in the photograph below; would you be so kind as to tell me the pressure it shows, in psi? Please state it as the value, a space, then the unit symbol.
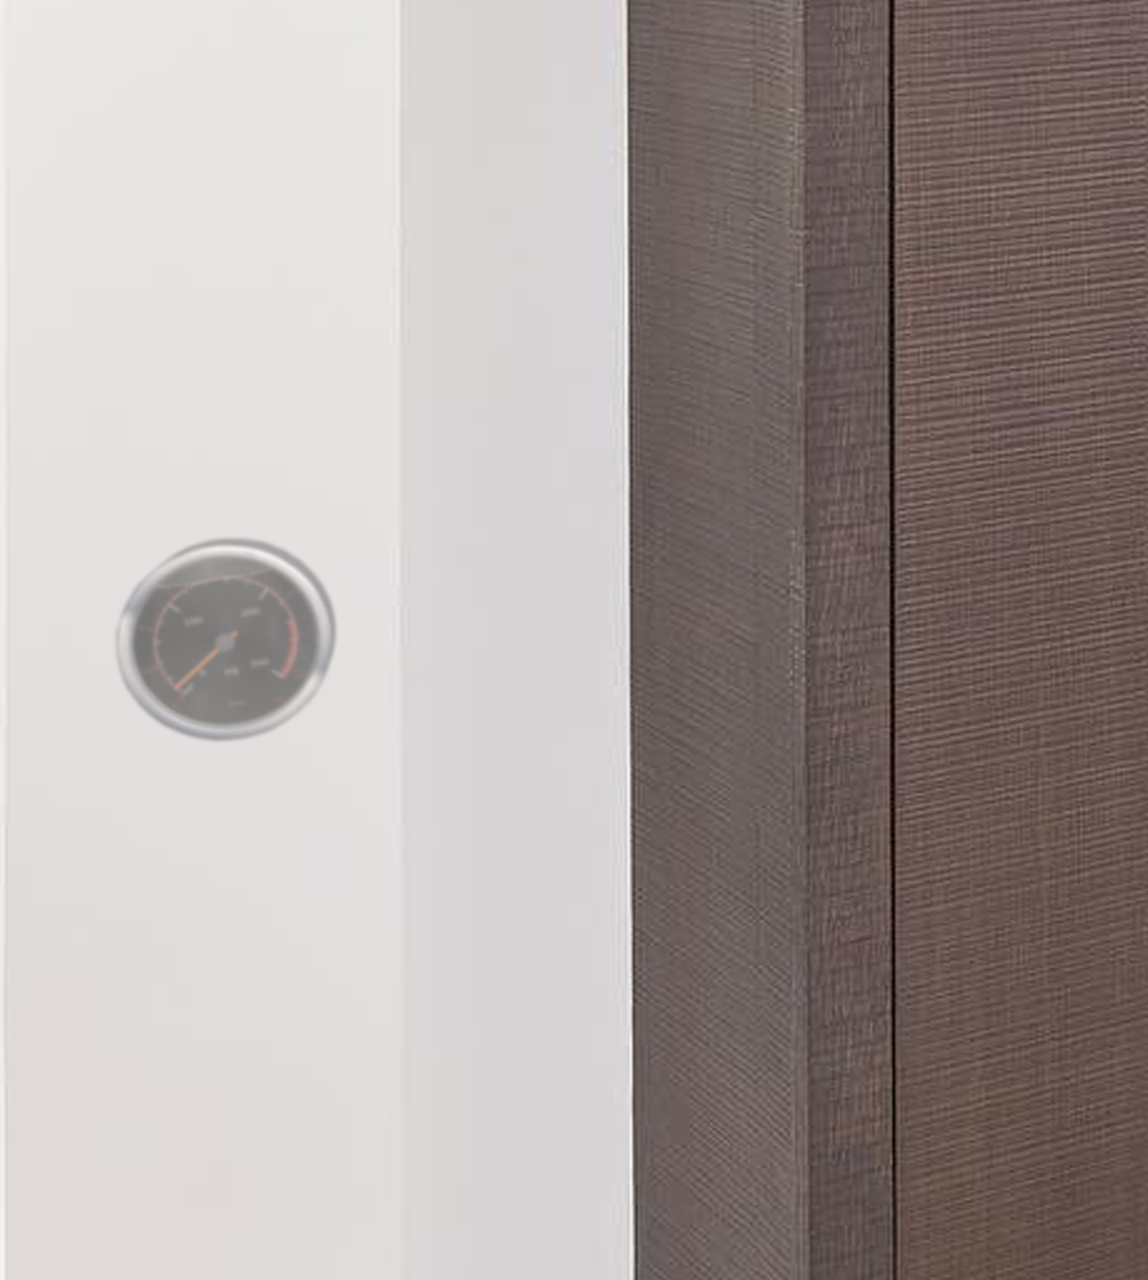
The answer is 10 psi
